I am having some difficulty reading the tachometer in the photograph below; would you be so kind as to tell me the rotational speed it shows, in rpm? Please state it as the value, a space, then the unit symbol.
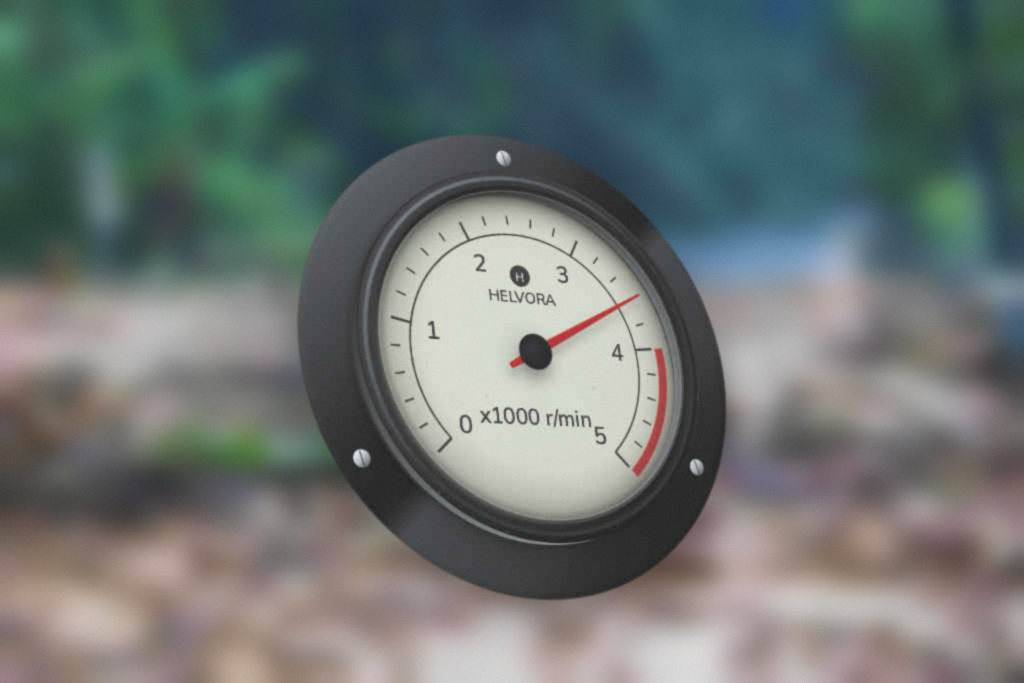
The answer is 3600 rpm
